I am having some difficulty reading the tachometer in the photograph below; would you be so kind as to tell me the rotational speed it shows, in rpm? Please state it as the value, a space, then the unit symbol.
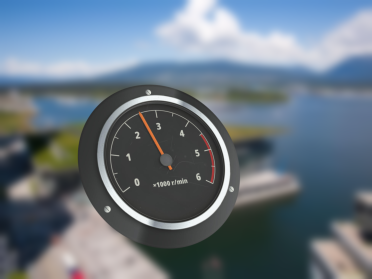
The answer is 2500 rpm
